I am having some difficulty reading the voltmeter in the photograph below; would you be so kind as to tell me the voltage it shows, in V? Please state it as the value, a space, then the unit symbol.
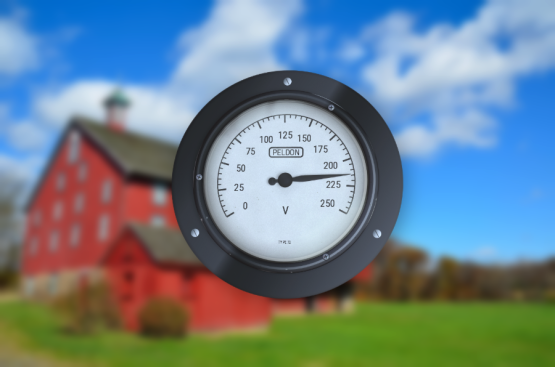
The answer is 215 V
